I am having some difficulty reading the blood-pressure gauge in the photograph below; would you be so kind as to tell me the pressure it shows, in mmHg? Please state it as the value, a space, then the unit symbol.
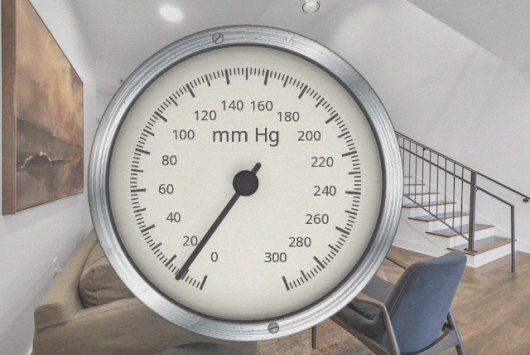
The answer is 12 mmHg
